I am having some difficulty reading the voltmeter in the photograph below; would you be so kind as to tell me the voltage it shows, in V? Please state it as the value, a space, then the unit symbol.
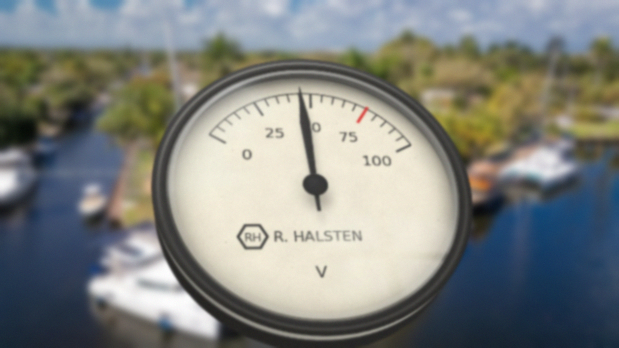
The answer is 45 V
